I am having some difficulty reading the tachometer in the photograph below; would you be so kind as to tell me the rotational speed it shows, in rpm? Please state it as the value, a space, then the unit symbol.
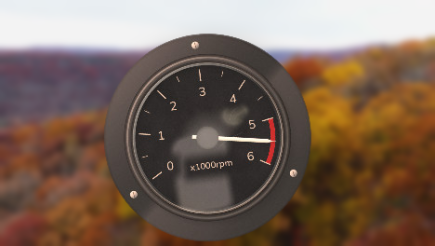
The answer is 5500 rpm
